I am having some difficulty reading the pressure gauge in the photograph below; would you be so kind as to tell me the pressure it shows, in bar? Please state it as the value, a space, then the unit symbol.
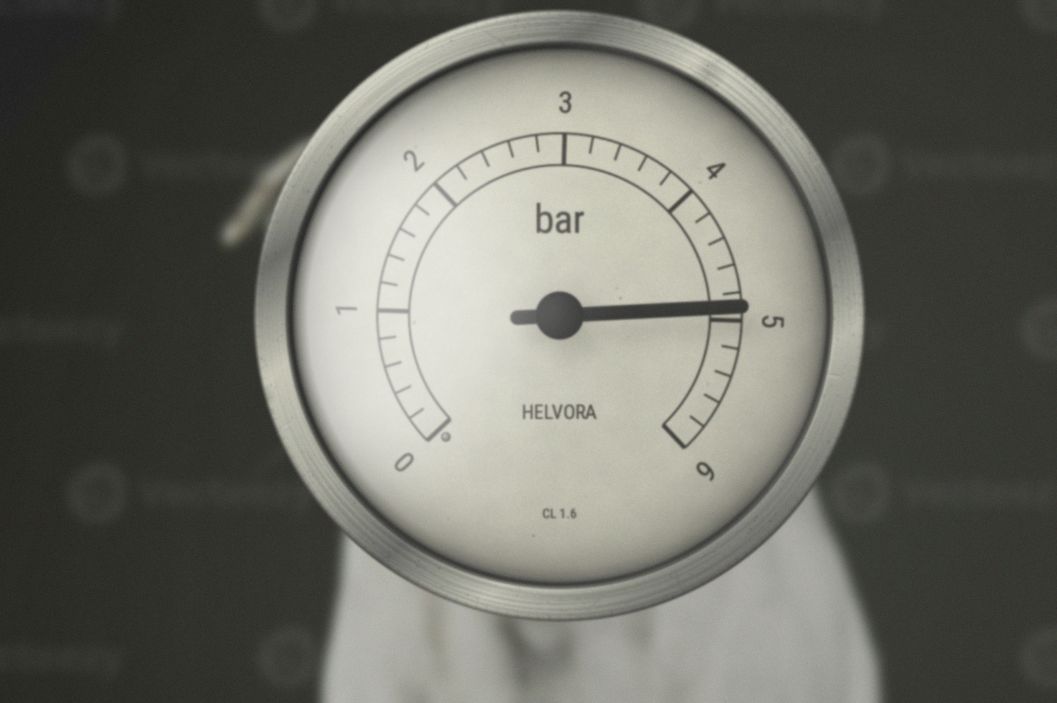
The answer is 4.9 bar
